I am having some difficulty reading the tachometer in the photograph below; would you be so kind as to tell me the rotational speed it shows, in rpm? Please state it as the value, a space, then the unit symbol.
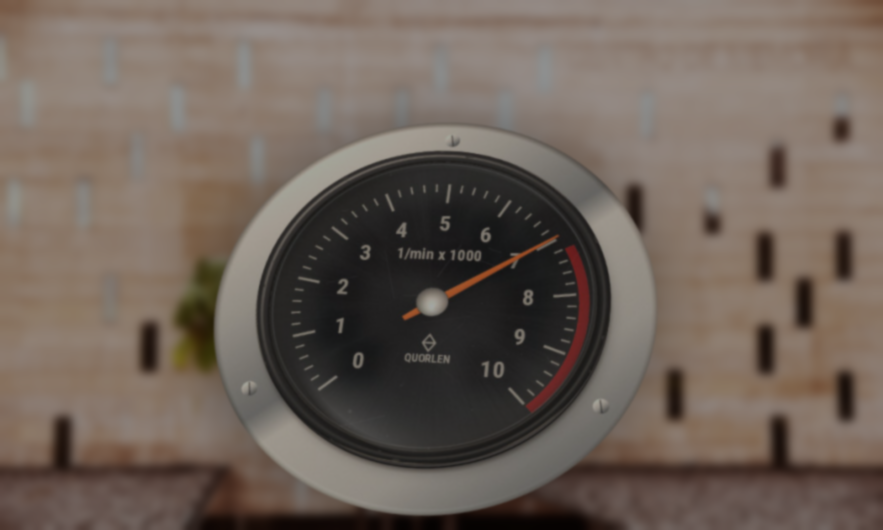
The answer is 7000 rpm
